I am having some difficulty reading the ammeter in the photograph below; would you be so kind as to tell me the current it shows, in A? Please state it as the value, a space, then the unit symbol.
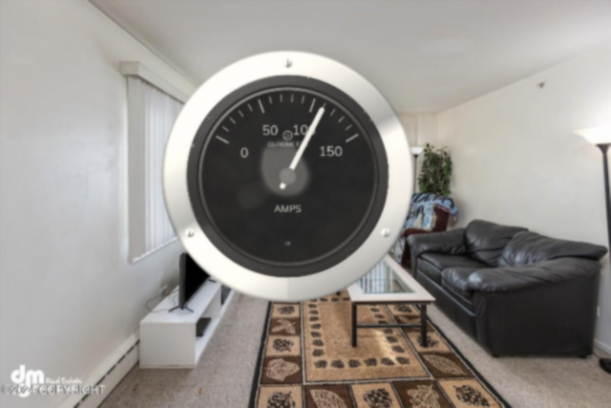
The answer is 110 A
